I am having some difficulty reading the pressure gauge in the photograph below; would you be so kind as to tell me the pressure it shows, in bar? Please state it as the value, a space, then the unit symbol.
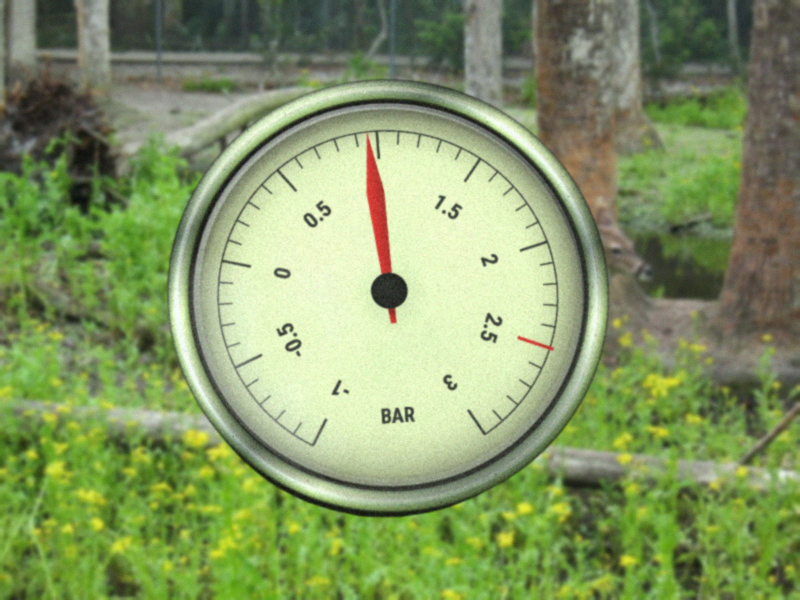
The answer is 0.95 bar
